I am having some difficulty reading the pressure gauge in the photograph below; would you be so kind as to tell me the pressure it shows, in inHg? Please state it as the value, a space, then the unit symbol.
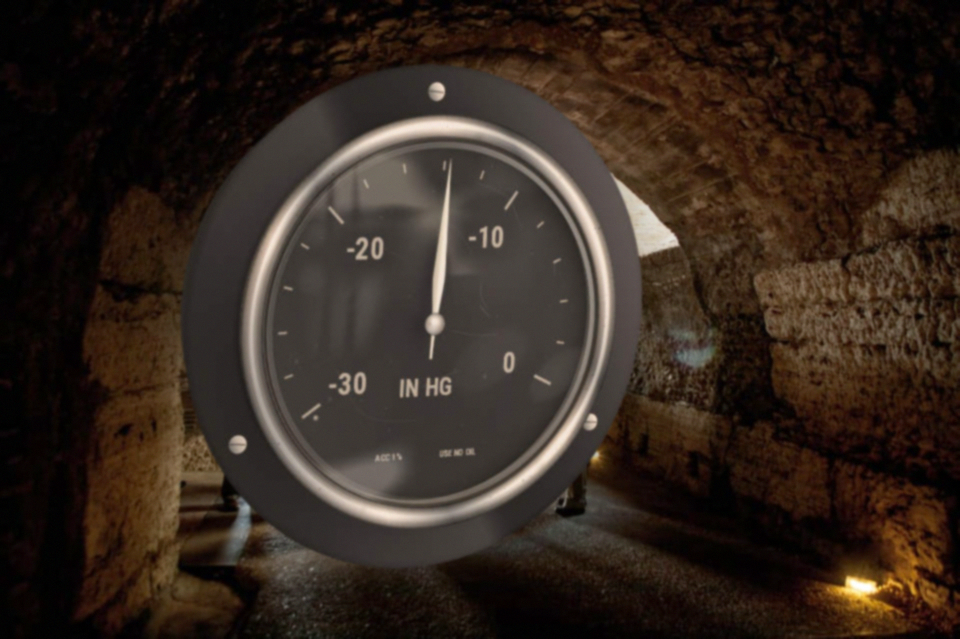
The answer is -14 inHg
